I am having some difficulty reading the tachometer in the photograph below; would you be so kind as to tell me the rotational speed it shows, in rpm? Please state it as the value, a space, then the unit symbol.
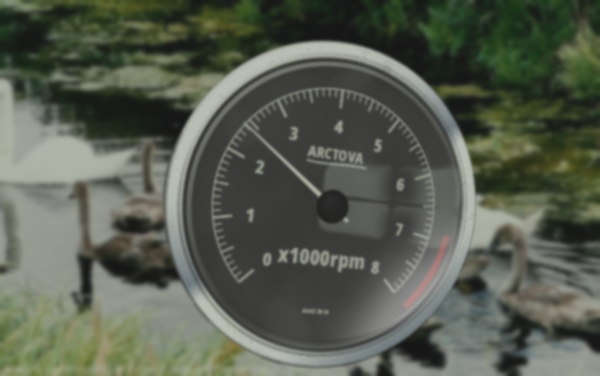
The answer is 2400 rpm
